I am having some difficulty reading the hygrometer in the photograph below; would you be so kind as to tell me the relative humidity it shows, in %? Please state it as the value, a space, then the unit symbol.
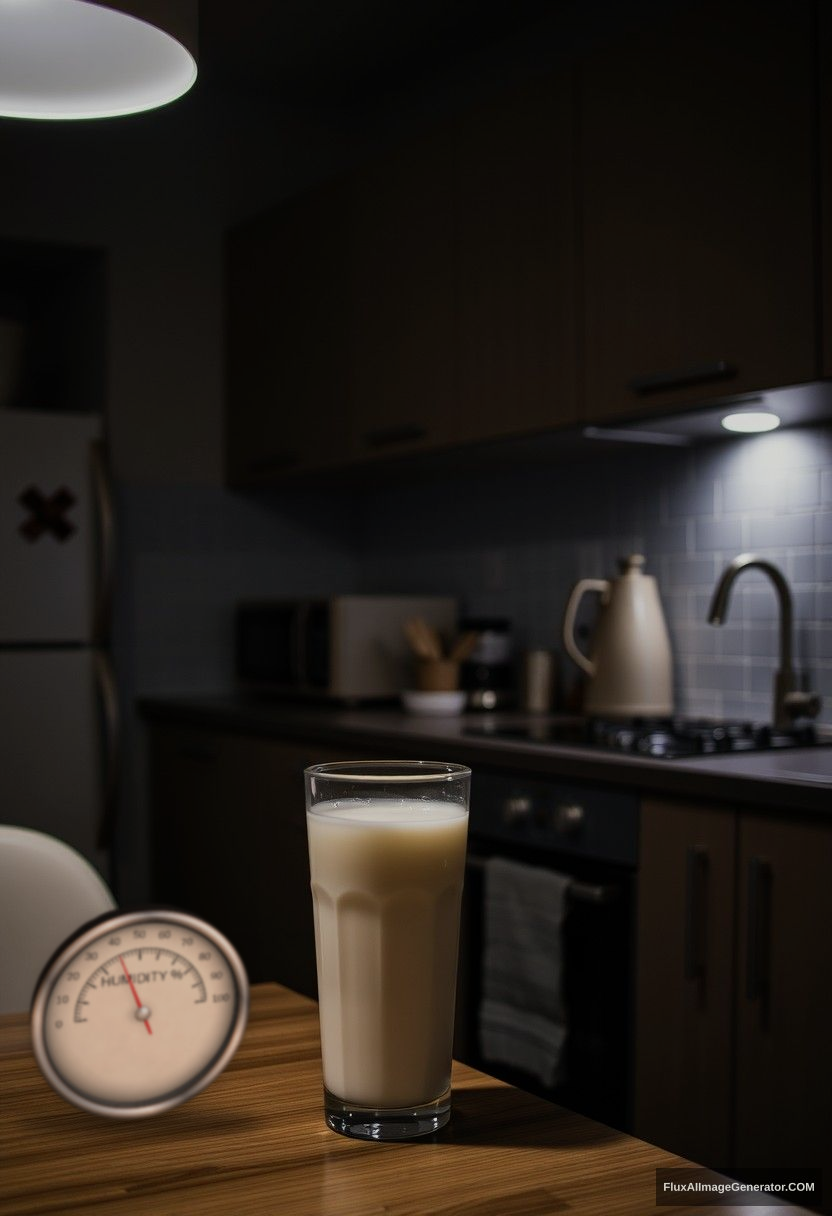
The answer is 40 %
